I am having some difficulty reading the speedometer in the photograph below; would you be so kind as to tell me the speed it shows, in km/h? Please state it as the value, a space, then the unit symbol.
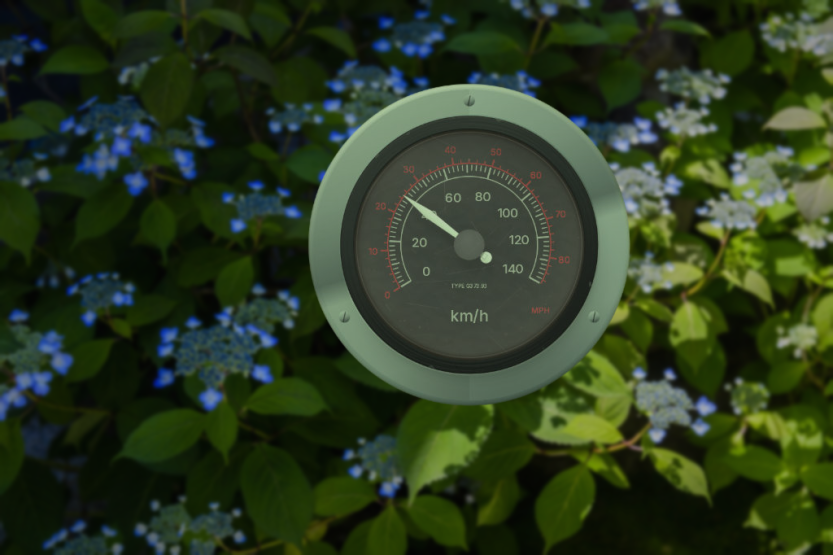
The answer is 40 km/h
